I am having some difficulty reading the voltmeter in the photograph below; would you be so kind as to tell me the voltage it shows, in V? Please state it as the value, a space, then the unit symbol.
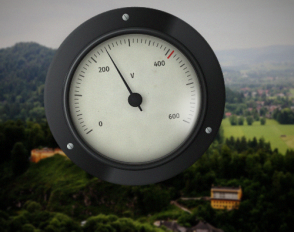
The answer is 240 V
